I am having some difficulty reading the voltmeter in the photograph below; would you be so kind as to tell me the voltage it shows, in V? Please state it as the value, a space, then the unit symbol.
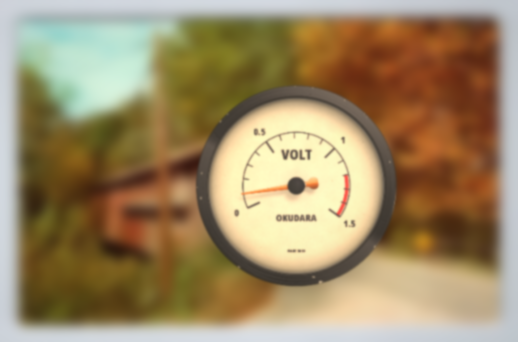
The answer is 0.1 V
